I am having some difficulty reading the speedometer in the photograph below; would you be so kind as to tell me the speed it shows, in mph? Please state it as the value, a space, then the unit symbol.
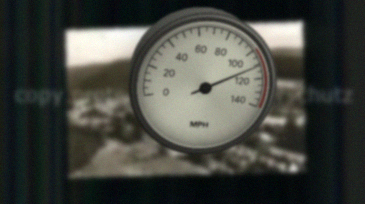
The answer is 110 mph
